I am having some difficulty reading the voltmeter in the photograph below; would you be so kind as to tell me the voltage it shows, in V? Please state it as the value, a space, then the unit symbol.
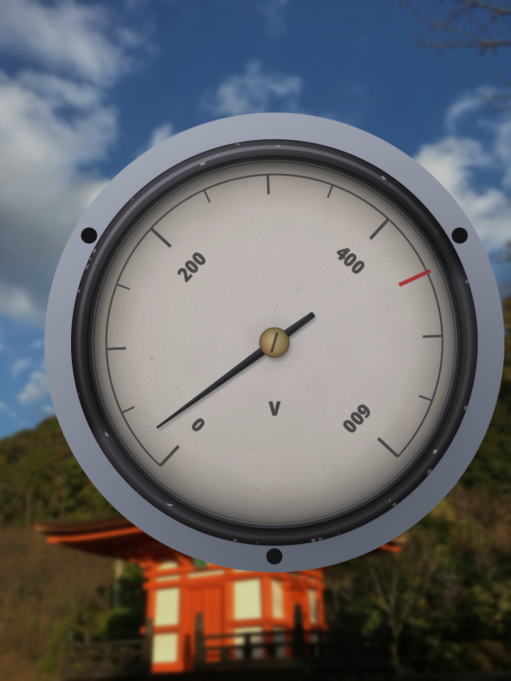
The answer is 25 V
